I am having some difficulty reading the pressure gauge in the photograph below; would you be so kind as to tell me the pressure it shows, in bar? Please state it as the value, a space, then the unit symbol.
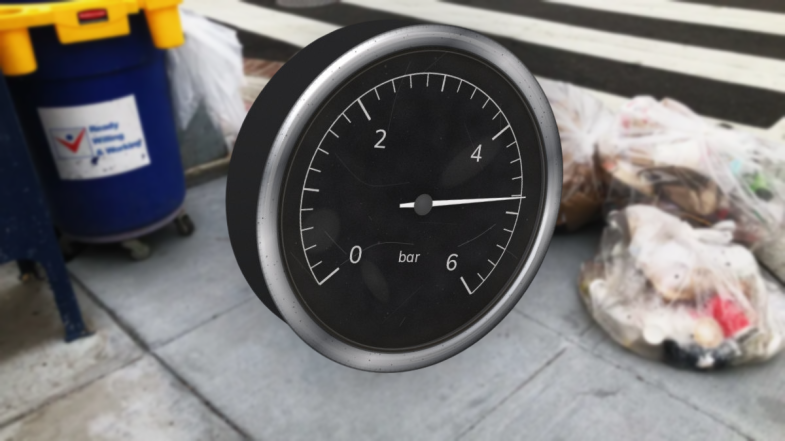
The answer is 4.8 bar
